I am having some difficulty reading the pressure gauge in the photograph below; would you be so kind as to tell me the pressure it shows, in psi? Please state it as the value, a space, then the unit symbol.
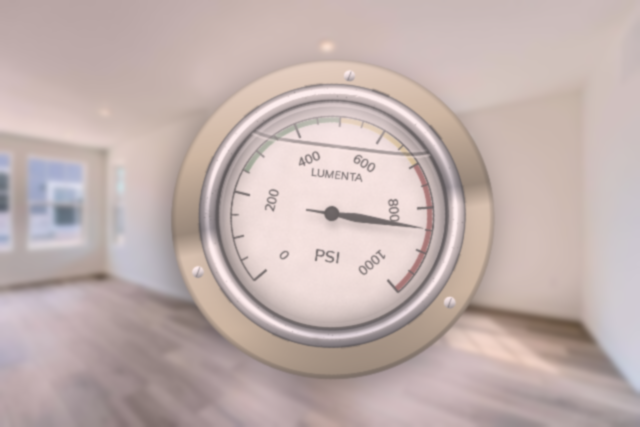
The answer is 850 psi
